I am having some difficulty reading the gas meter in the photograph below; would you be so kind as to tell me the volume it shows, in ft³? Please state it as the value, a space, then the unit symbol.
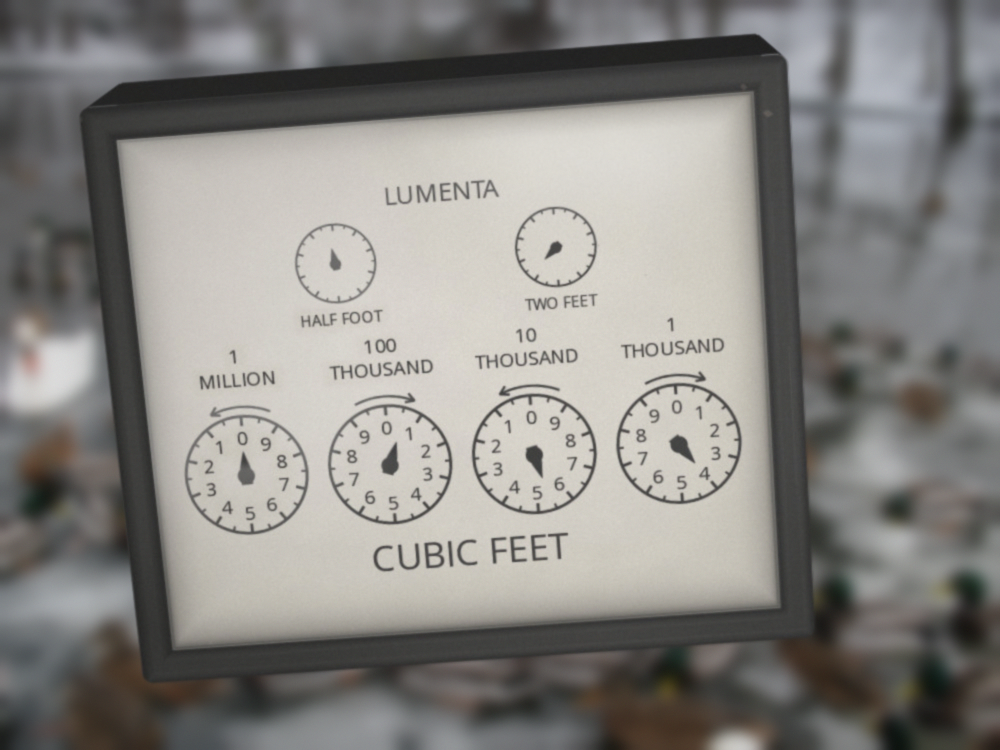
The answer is 5400 ft³
